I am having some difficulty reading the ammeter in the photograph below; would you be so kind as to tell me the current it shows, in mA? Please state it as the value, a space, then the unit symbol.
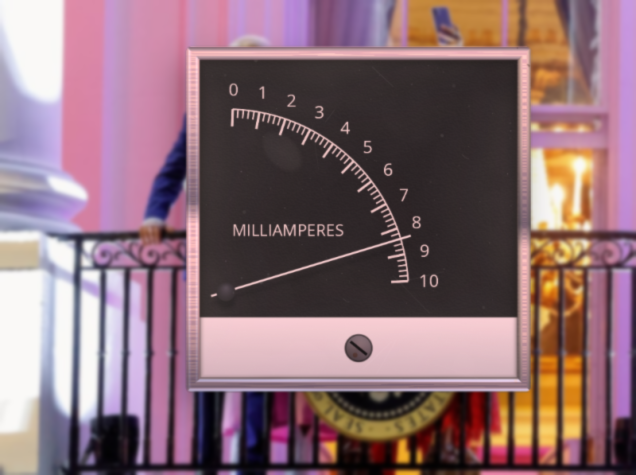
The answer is 8.4 mA
